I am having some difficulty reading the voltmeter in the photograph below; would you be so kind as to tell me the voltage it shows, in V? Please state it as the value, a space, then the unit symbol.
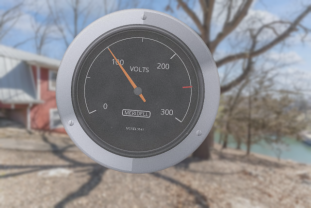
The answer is 100 V
